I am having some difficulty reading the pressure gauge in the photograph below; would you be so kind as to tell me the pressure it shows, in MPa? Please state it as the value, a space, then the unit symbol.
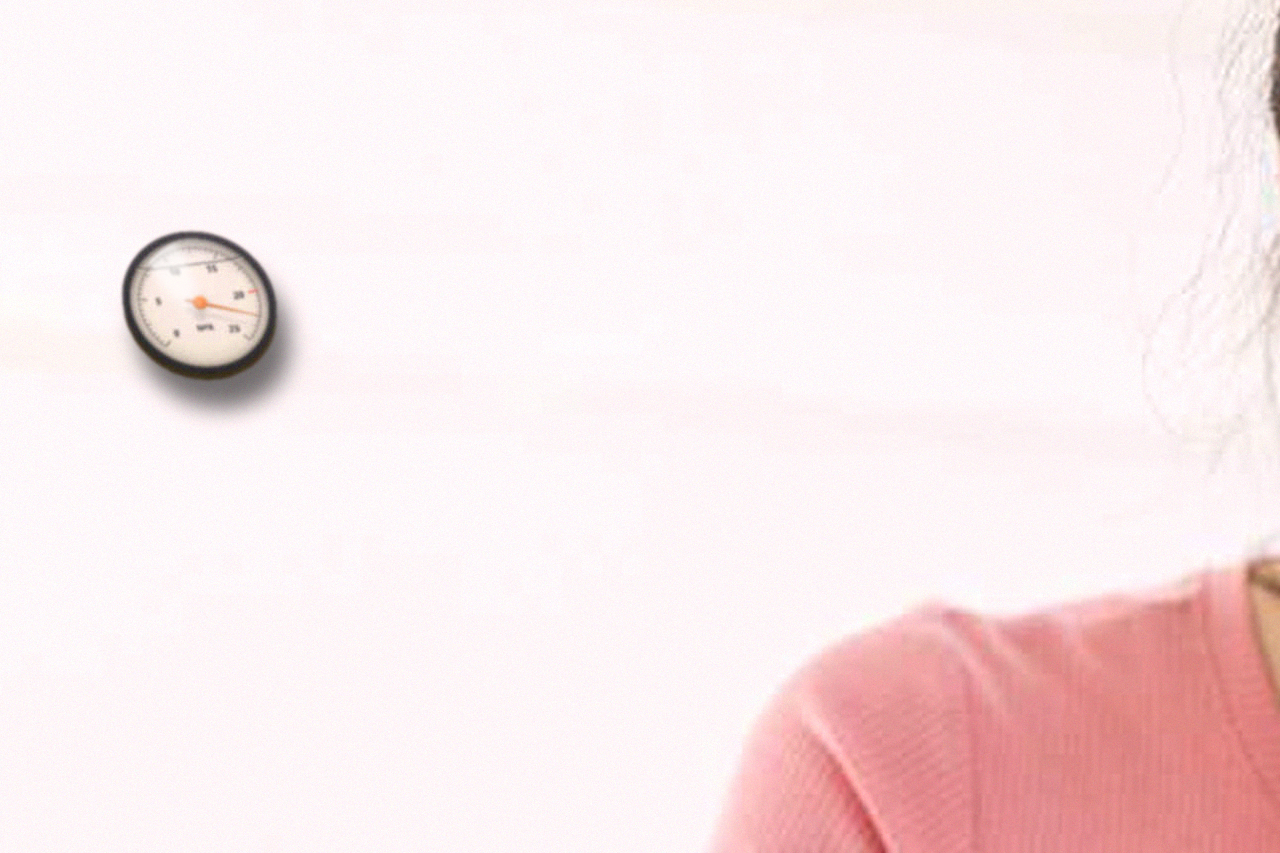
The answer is 22.5 MPa
